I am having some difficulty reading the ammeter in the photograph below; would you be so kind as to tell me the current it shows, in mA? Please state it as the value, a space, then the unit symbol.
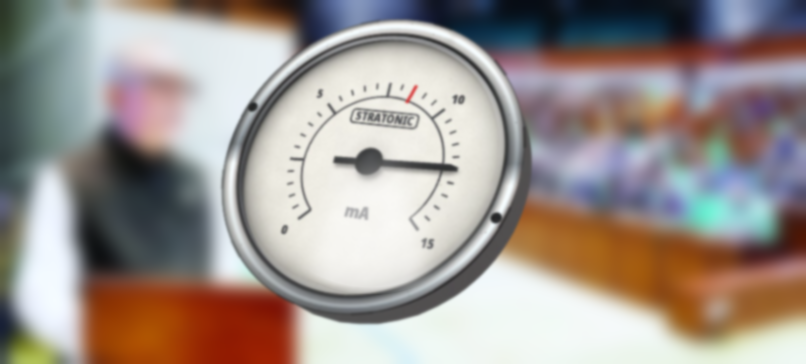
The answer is 12.5 mA
